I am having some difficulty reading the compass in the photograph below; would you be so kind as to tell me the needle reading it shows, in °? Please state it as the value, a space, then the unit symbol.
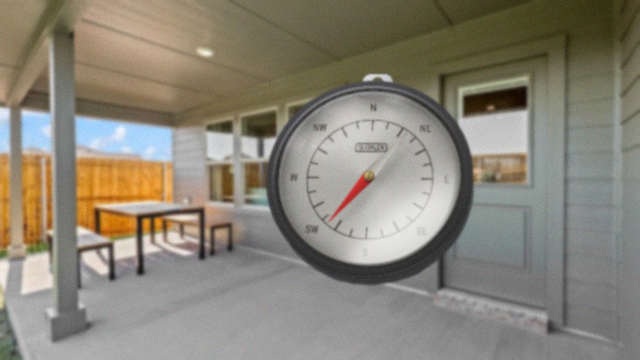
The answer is 217.5 °
